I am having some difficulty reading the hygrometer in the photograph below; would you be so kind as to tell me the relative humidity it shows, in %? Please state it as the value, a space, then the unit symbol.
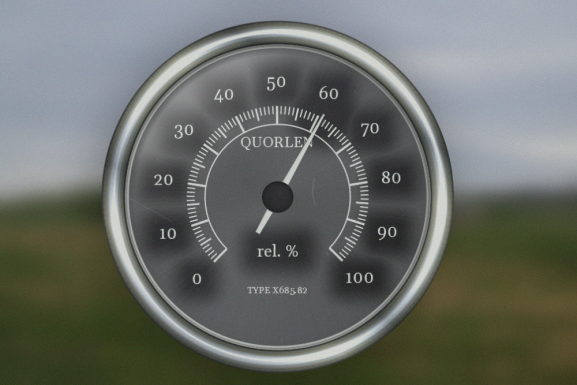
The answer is 61 %
